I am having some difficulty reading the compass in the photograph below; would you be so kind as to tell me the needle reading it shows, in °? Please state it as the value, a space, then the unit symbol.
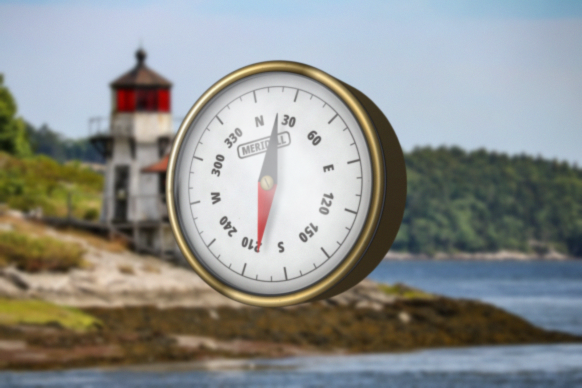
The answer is 200 °
